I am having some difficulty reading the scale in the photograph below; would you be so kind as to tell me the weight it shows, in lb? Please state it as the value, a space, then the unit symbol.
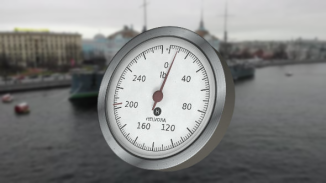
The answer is 10 lb
